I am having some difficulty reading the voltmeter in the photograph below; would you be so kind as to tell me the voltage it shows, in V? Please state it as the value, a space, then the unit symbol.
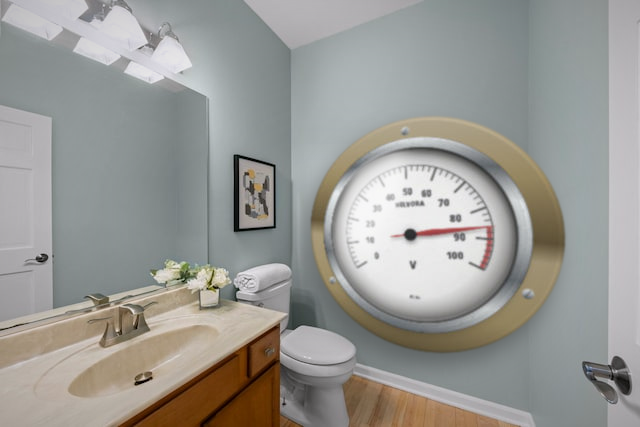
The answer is 86 V
